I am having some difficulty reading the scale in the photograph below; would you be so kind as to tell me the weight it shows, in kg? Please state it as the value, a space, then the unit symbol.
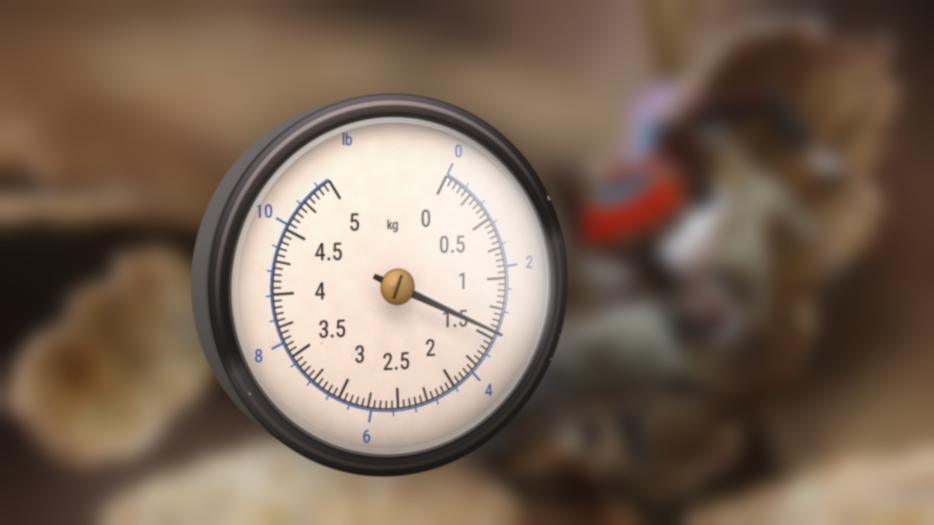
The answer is 1.45 kg
